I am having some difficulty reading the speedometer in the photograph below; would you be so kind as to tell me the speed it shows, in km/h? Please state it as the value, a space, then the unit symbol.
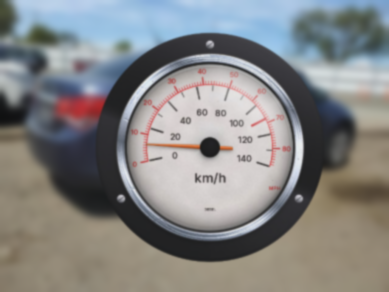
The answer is 10 km/h
